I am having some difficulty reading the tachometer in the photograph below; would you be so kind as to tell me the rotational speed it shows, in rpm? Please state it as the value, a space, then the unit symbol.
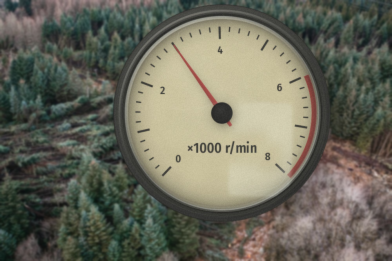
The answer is 3000 rpm
